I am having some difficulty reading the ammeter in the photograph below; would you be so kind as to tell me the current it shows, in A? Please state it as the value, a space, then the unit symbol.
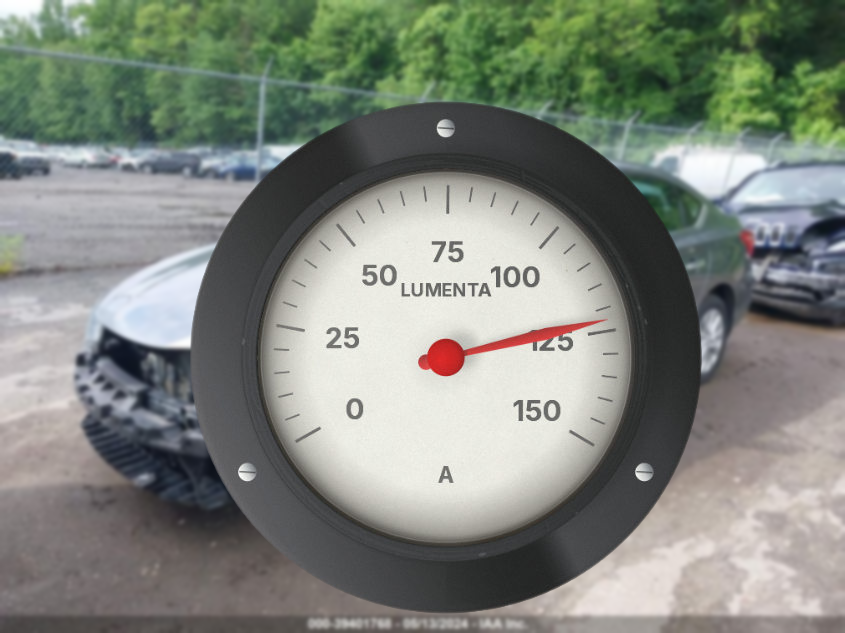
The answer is 122.5 A
